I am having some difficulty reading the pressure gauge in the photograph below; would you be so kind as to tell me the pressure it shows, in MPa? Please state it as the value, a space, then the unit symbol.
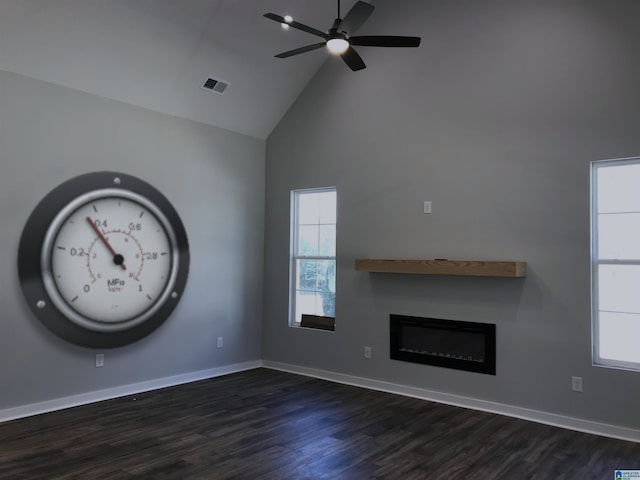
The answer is 0.35 MPa
